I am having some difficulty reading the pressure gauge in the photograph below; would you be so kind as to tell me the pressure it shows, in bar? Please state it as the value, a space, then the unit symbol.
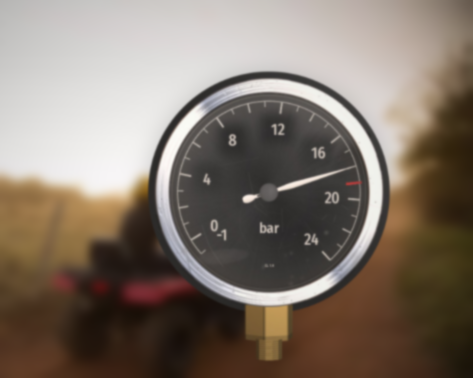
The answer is 18 bar
